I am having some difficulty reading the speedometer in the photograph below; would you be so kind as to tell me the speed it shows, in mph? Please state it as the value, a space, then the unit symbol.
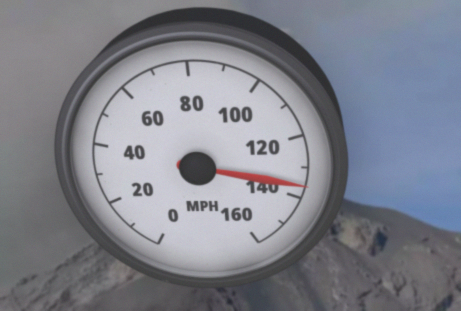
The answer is 135 mph
